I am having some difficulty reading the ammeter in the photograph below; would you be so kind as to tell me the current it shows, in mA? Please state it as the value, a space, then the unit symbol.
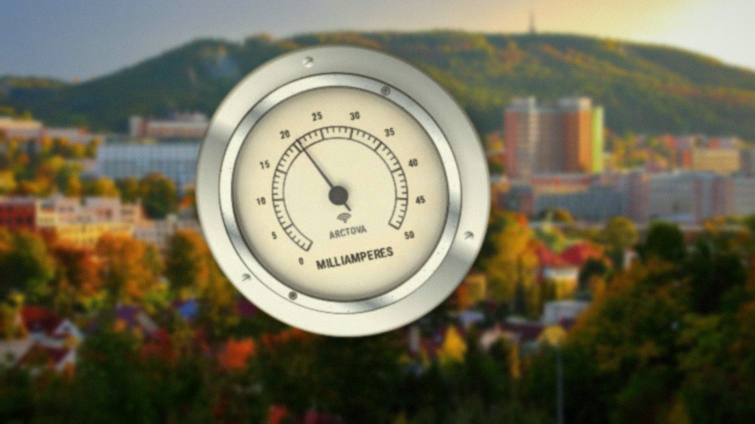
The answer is 21 mA
